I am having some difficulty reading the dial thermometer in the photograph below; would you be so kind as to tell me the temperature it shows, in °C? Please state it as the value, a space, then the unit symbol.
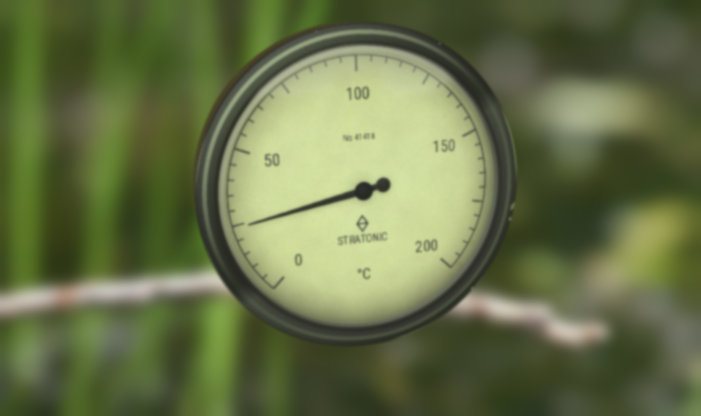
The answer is 25 °C
